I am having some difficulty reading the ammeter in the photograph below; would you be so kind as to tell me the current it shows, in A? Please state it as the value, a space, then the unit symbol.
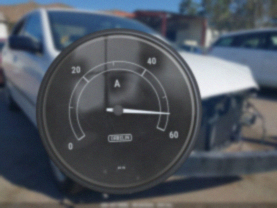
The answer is 55 A
